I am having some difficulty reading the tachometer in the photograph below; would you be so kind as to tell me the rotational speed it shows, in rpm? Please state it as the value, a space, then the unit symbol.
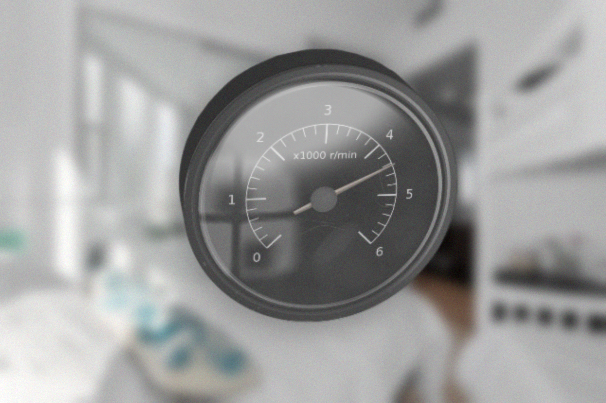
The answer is 4400 rpm
